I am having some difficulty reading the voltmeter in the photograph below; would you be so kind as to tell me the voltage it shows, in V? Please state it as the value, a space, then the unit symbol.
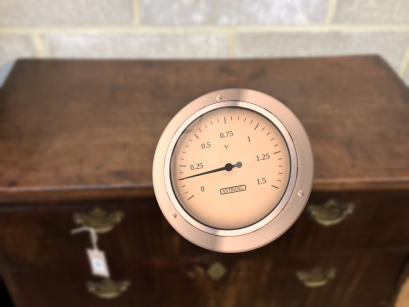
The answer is 0.15 V
